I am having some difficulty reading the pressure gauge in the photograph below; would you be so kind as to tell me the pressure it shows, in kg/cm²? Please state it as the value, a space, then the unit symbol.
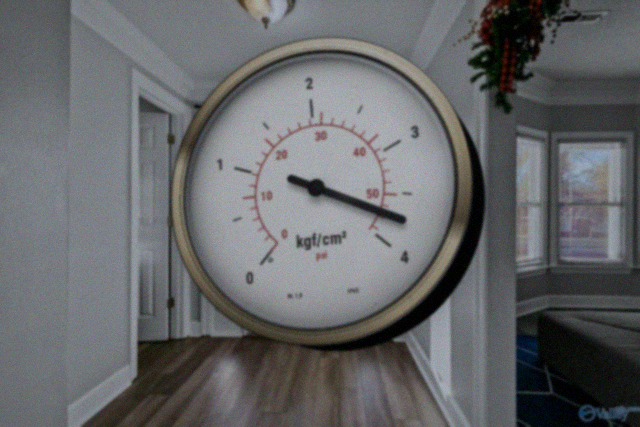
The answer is 3.75 kg/cm²
